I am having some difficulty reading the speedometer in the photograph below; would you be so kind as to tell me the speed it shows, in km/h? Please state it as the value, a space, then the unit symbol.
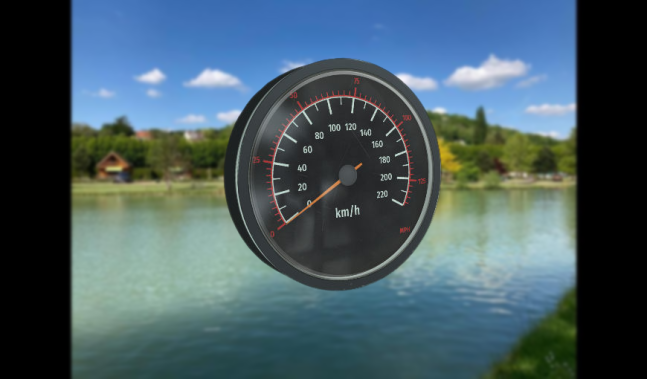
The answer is 0 km/h
